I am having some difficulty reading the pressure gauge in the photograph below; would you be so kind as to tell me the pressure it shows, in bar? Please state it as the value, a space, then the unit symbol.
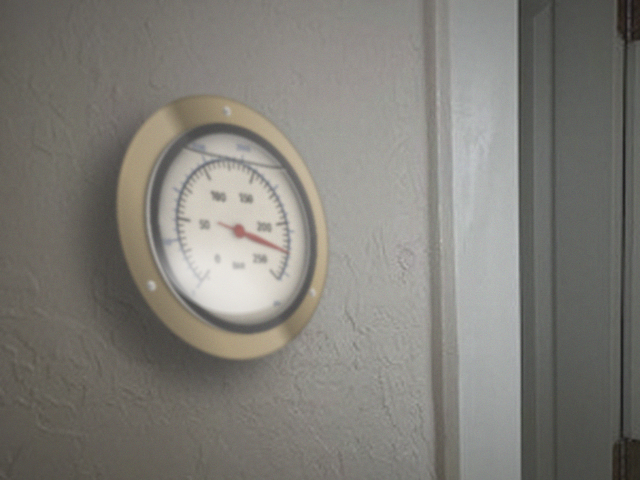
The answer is 225 bar
